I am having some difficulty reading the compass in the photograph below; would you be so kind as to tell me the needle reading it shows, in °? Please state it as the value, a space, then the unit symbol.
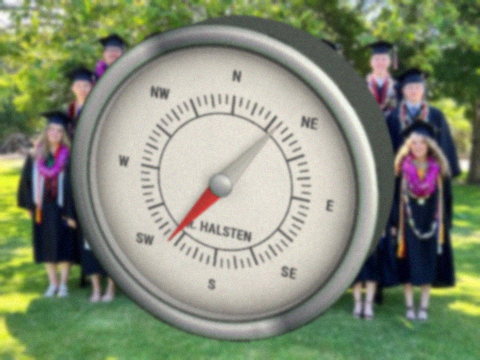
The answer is 215 °
